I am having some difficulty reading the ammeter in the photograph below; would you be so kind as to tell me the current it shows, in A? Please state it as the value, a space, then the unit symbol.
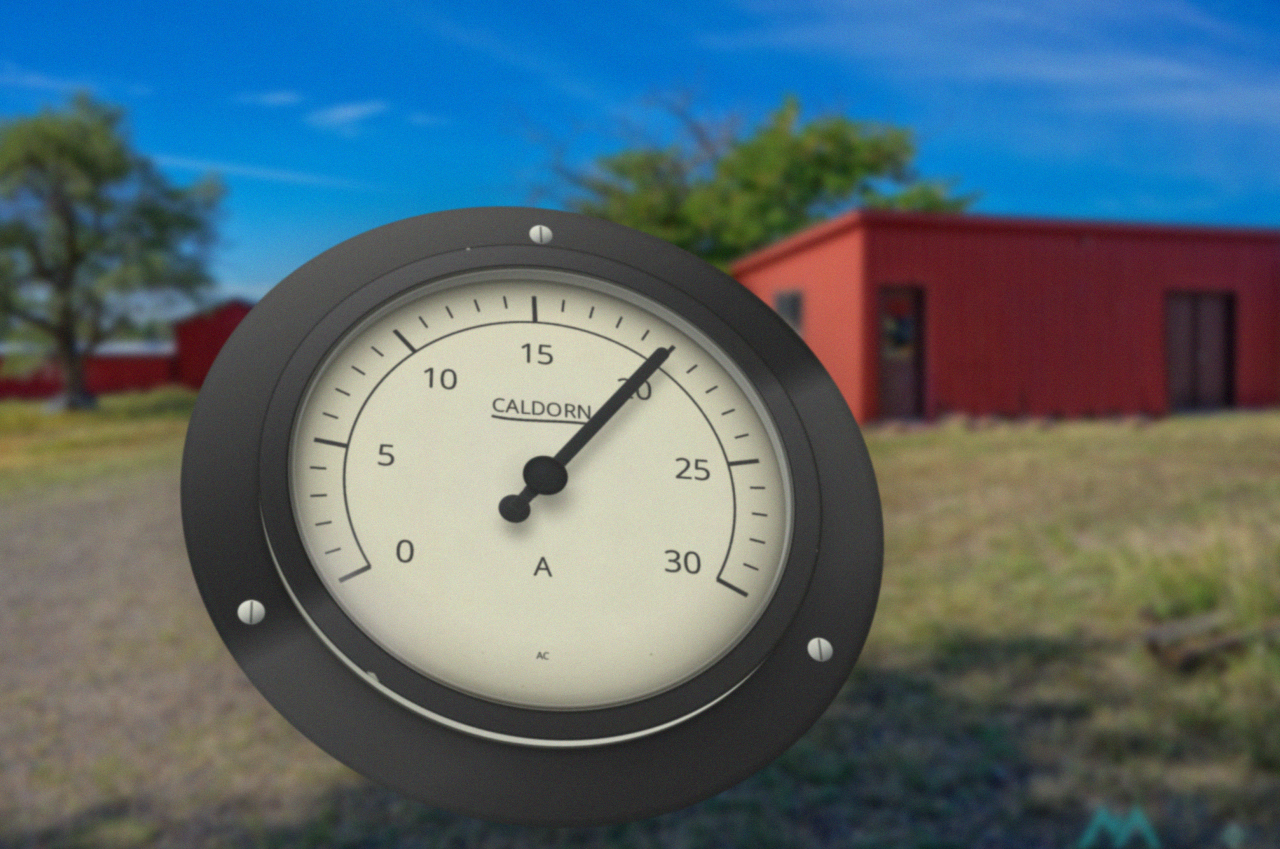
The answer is 20 A
